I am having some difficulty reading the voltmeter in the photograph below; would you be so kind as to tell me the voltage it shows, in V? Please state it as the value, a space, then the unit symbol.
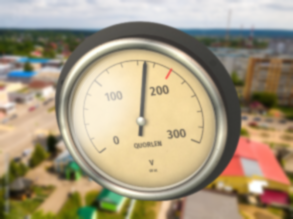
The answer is 170 V
